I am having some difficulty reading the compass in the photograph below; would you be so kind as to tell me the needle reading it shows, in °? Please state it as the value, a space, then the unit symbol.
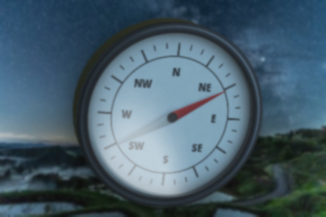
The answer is 60 °
